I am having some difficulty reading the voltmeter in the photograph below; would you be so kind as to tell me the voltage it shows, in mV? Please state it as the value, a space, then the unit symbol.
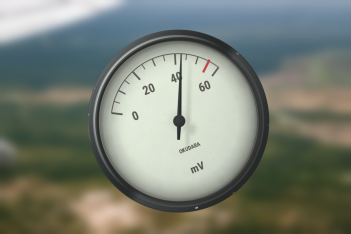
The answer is 42.5 mV
